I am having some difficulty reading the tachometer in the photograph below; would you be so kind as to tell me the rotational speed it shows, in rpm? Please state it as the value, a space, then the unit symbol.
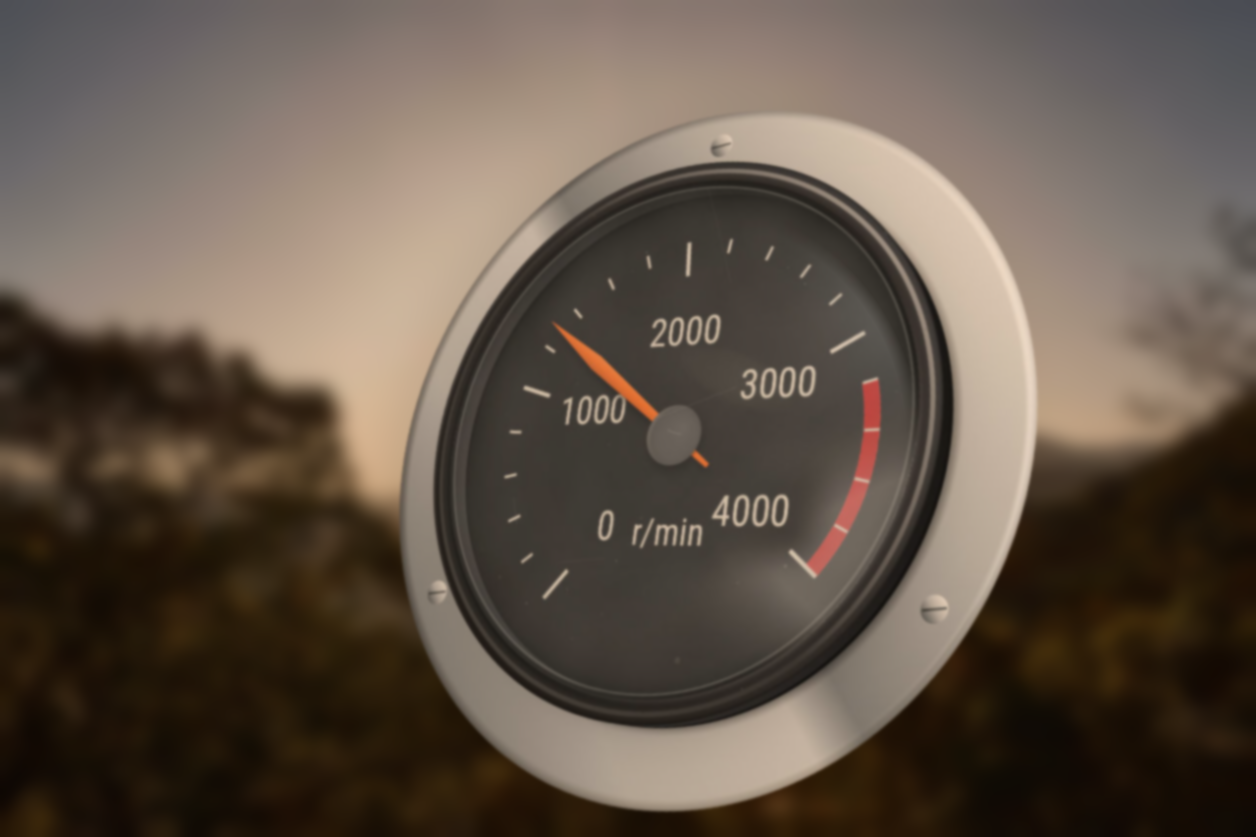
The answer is 1300 rpm
